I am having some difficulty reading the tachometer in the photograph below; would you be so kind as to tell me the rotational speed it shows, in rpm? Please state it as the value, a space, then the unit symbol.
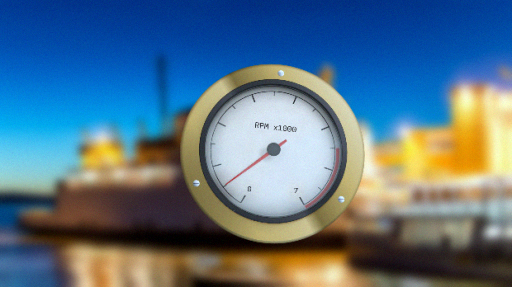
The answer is 500 rpm
